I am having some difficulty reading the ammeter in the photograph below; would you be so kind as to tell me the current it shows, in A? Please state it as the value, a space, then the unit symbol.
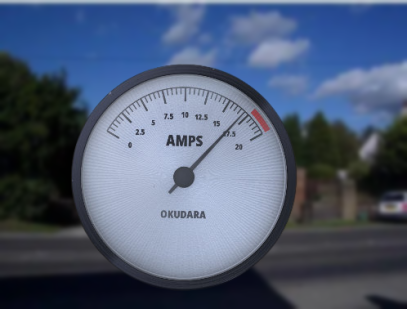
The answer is 17 A
